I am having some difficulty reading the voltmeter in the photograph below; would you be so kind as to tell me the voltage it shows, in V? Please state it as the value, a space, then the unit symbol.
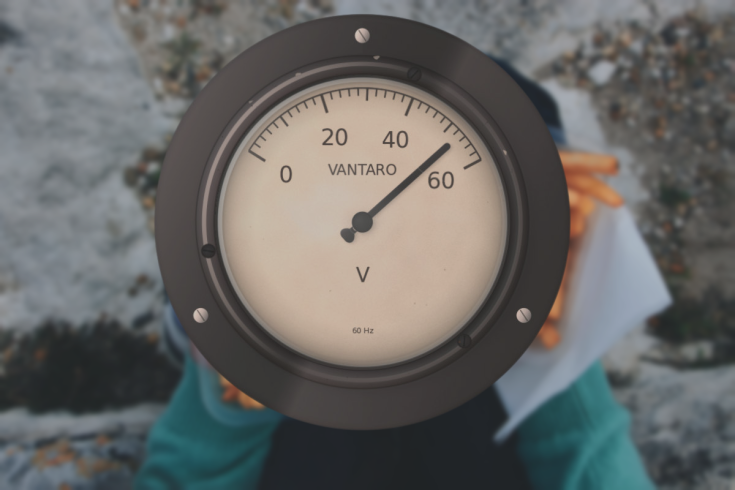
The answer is 53 V
